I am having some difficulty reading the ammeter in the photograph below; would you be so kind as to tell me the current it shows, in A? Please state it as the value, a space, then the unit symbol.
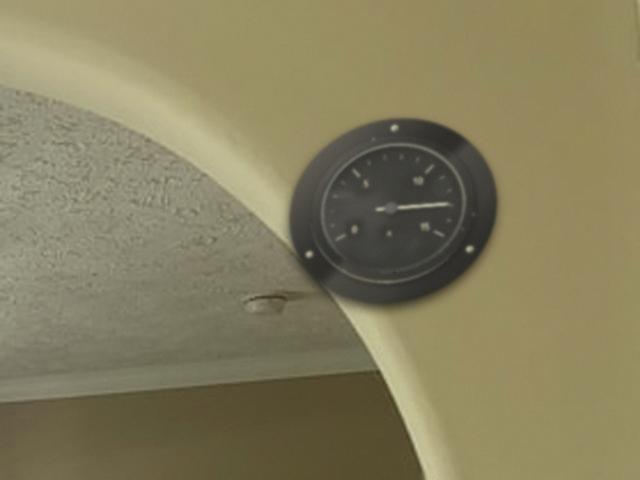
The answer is 13 A
